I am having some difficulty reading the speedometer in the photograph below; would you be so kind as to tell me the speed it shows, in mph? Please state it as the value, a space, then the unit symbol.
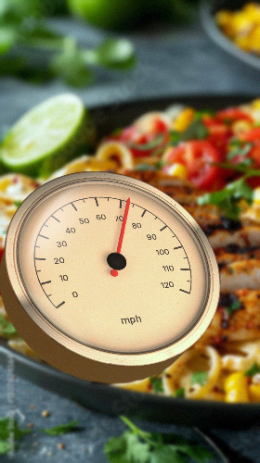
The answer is 72.5 mph
